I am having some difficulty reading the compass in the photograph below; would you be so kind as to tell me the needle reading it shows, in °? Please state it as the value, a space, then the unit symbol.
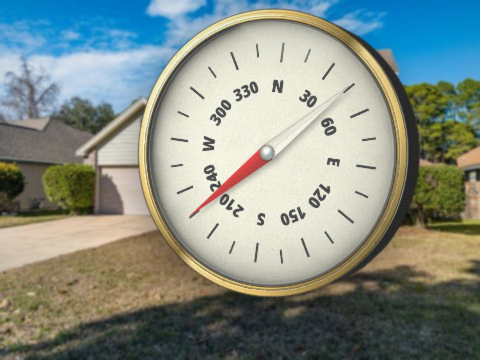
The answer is 225 °
